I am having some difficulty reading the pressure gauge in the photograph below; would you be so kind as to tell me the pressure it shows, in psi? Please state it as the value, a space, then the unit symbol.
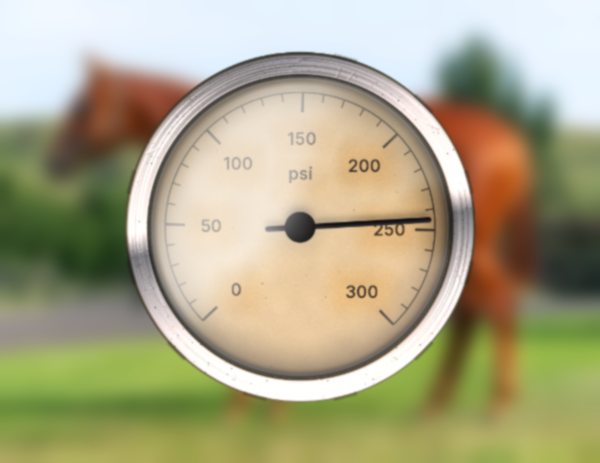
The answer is 245 psi
